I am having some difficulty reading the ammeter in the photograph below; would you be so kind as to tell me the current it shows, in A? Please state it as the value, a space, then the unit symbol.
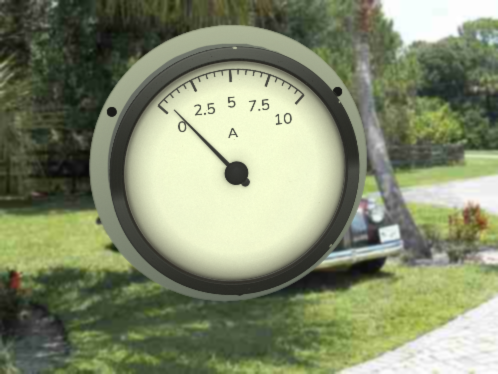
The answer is 0.5 A
